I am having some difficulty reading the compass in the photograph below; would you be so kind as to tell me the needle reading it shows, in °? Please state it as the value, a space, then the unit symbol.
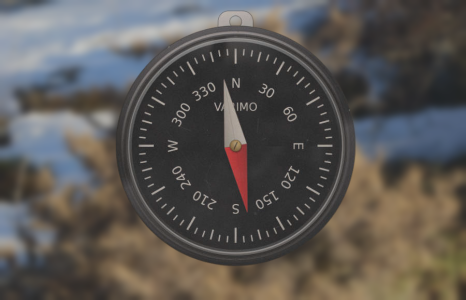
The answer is 170 °
